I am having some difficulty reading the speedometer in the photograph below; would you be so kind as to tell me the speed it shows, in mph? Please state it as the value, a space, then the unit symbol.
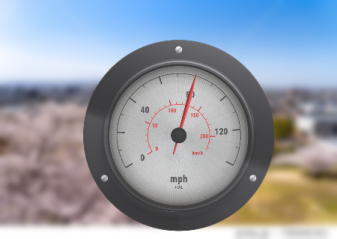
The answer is 80 mph
